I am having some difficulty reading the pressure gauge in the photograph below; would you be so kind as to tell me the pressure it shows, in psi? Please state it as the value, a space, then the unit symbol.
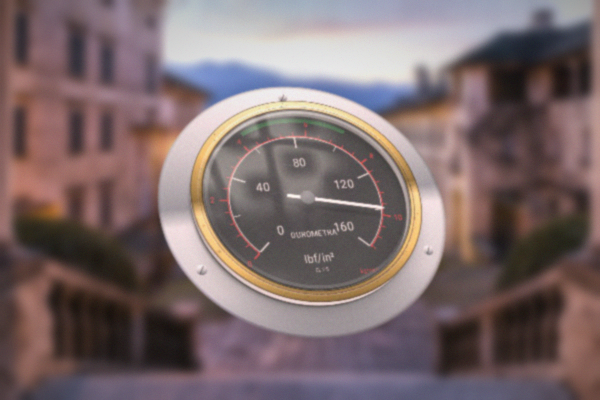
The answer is 140 psi
